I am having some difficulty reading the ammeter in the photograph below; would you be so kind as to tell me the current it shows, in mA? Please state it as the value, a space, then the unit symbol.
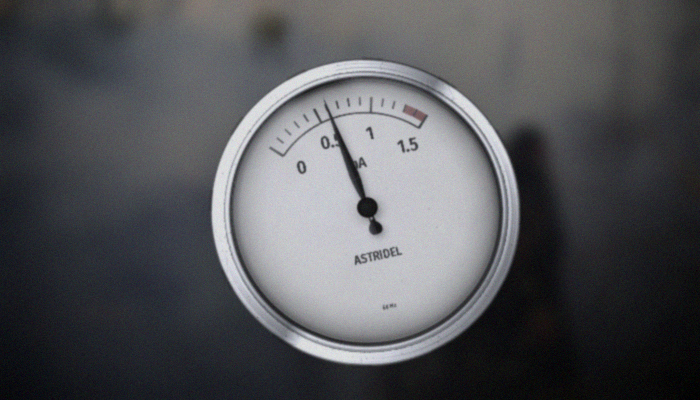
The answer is 0.6 mA
